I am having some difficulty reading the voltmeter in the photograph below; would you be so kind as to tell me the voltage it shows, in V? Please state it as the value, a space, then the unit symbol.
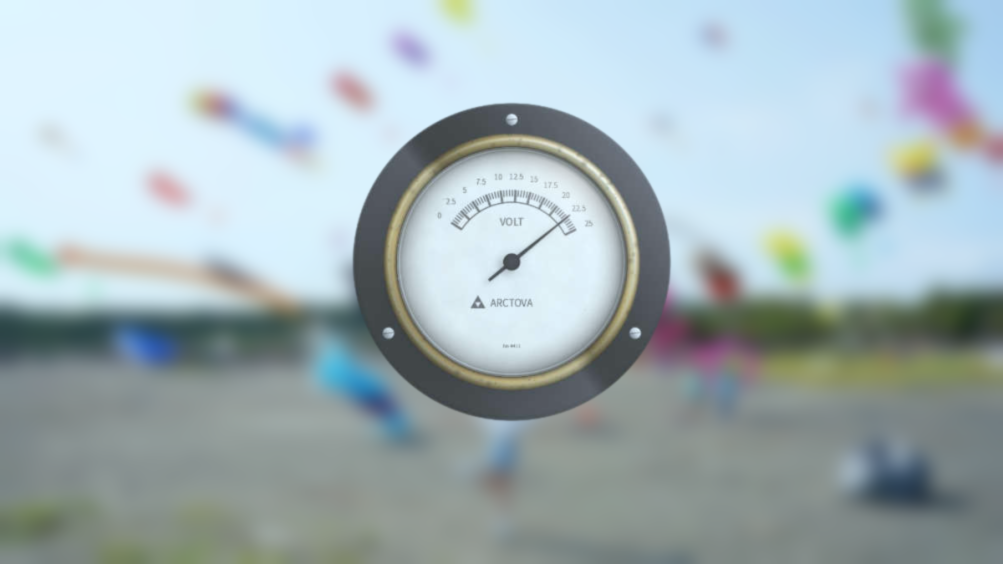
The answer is 22.5 V
